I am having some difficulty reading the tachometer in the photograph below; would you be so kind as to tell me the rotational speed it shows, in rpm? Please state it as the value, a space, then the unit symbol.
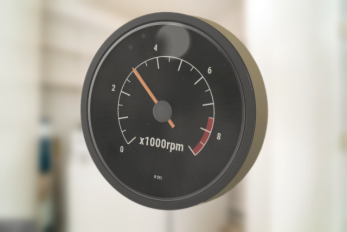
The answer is 3000 rpm
